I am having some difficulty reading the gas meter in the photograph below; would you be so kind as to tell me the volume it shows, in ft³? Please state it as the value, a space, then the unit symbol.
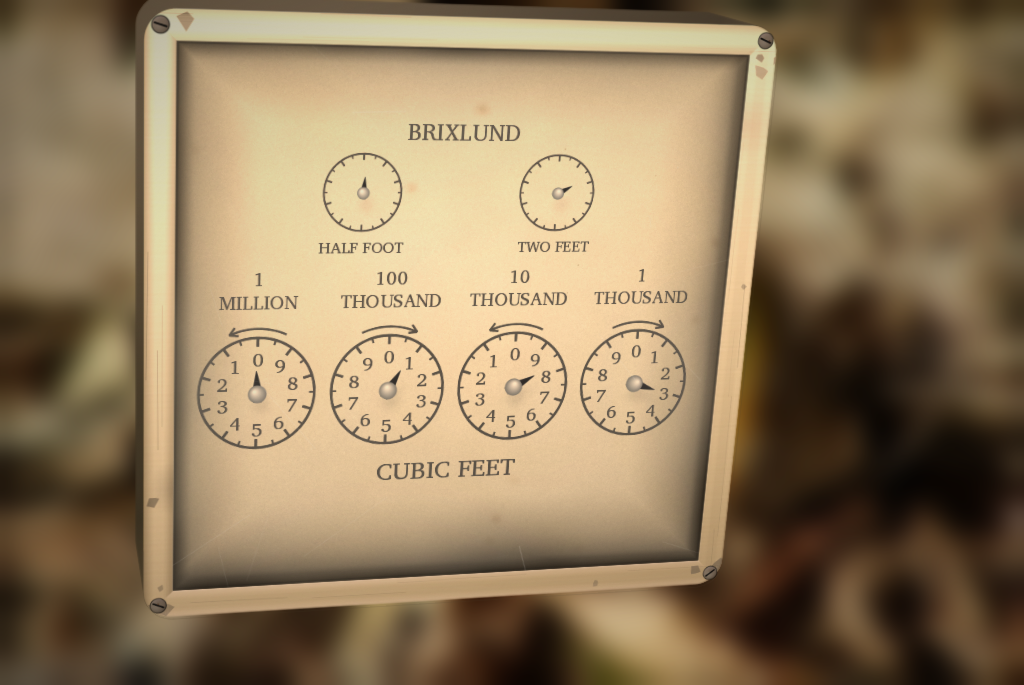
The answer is 8300 ft³
